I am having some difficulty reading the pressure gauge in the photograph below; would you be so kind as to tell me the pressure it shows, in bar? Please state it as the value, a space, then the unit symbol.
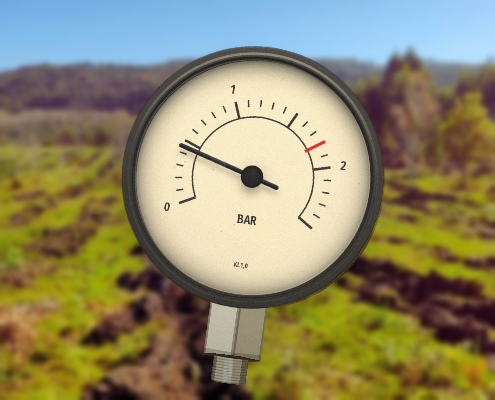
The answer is 0.45 bar
